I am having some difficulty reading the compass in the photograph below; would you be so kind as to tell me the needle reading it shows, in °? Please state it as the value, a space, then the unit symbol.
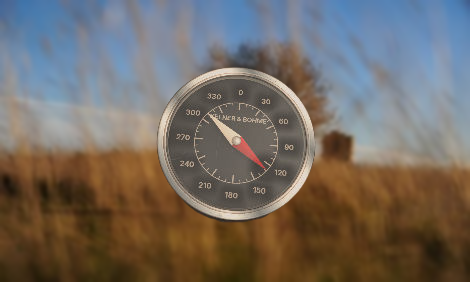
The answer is 130 °
